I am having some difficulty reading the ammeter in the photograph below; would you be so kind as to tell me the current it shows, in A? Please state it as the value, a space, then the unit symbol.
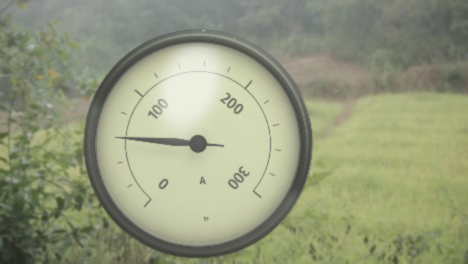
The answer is 60 A
